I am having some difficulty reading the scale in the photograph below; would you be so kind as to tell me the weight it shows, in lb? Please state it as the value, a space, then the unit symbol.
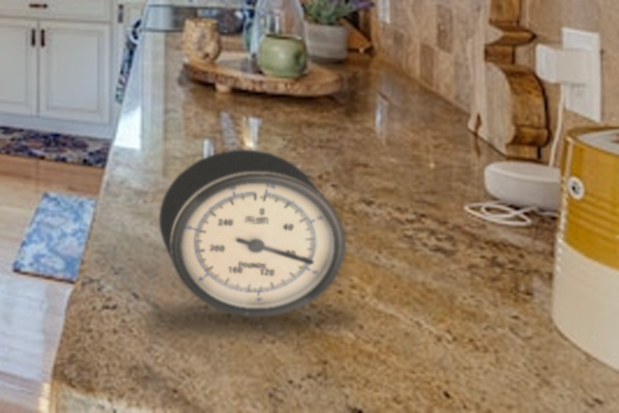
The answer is 80 lb
